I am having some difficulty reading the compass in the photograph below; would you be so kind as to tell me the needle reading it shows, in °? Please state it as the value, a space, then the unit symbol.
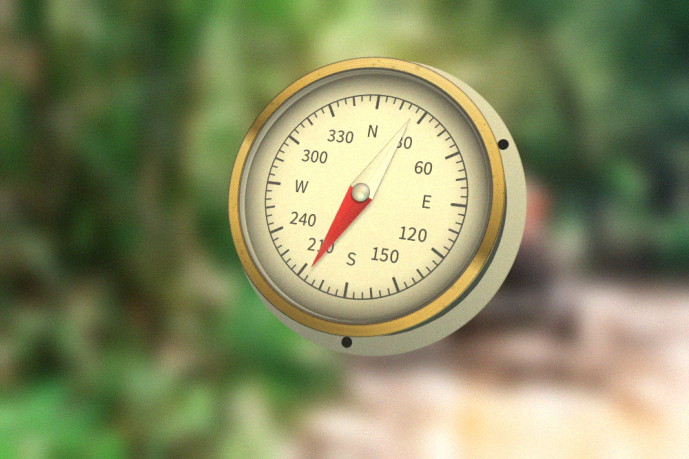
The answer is 205 °
